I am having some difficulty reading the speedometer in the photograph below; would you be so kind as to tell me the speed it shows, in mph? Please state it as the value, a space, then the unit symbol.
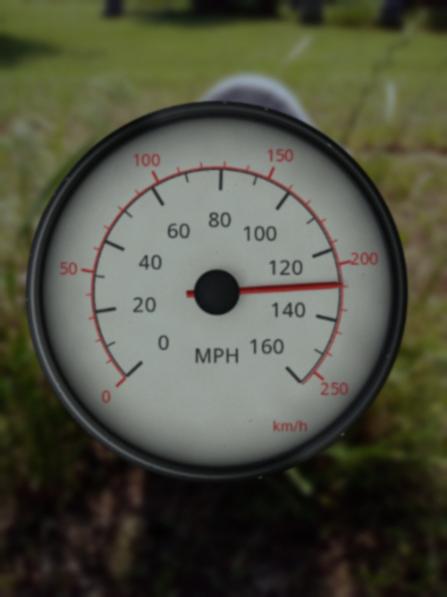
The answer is 130 mph
